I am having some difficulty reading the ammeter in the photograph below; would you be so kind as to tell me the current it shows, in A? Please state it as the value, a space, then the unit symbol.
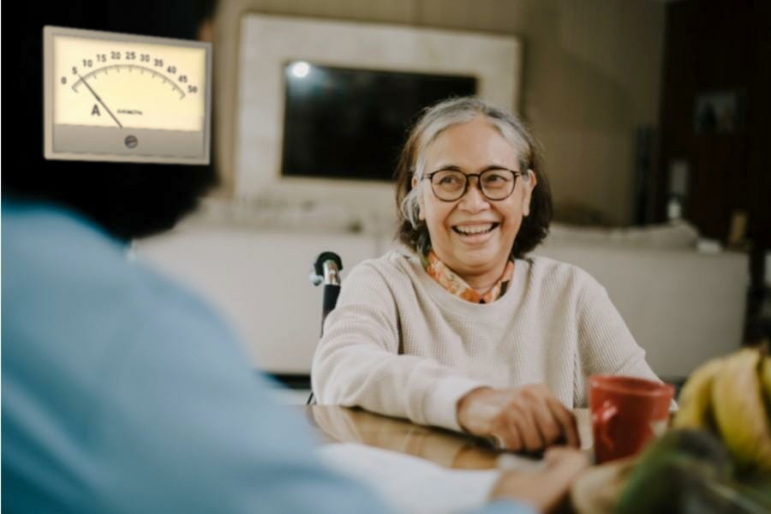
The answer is 5 A
